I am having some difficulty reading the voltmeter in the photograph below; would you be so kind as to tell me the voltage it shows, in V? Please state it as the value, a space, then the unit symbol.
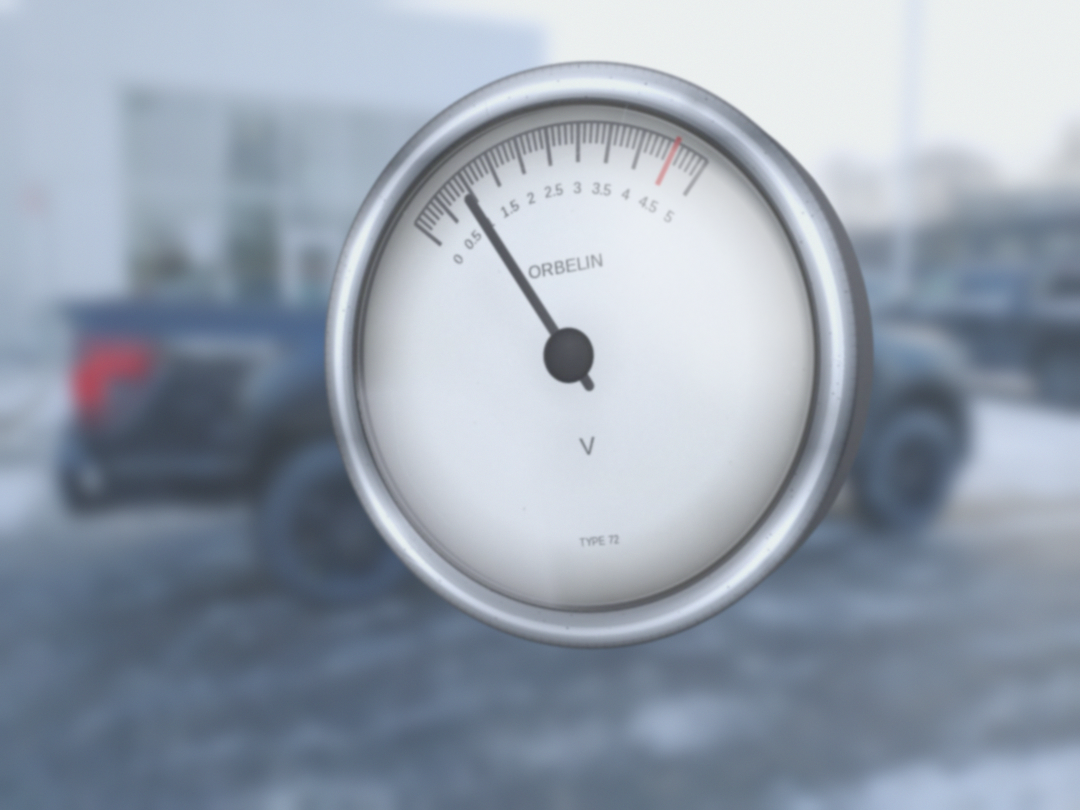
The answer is 1 V
